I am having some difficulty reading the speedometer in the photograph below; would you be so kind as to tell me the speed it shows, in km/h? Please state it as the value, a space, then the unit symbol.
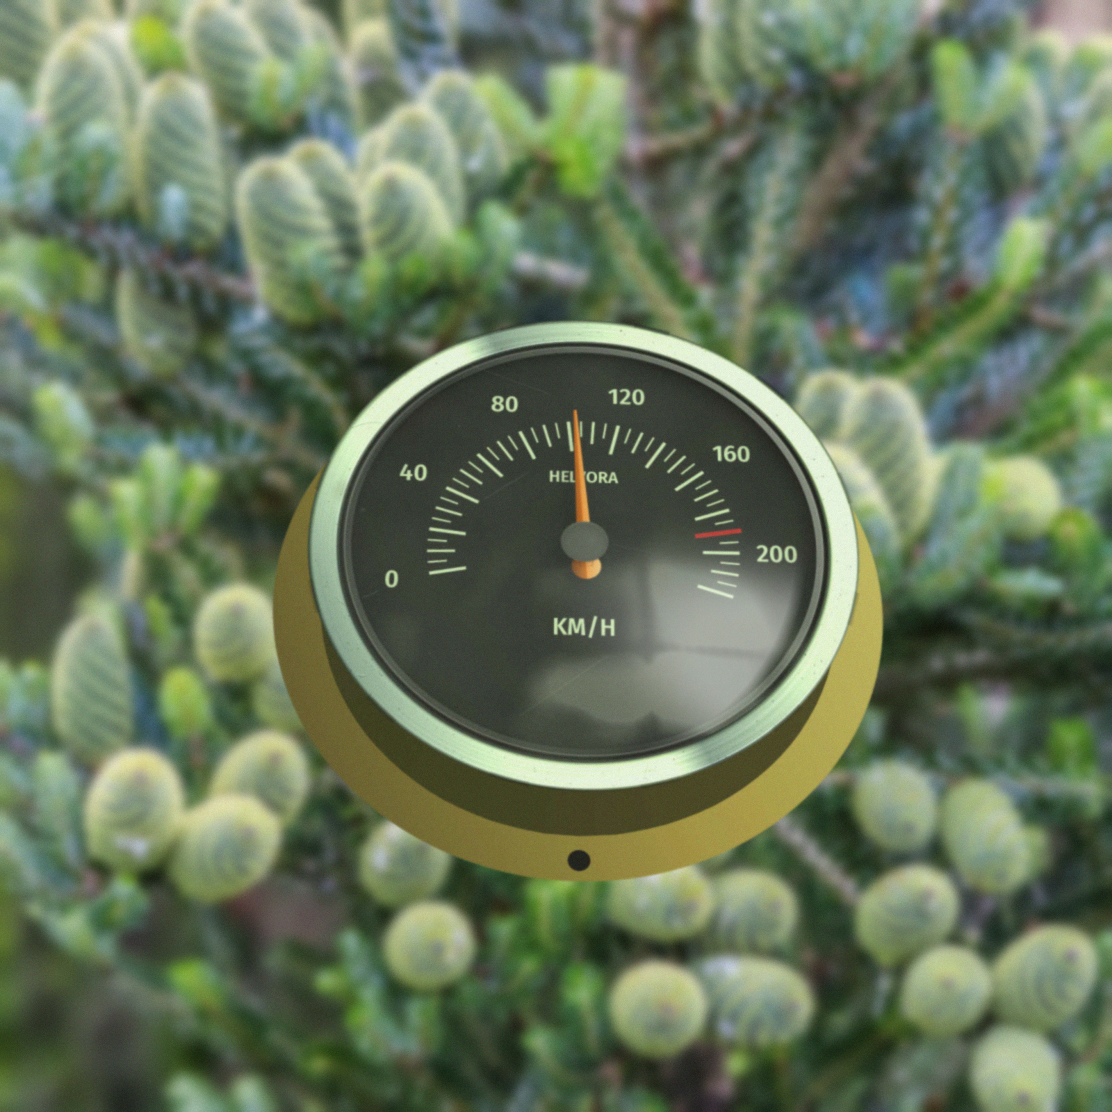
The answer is 102.5 km/h
